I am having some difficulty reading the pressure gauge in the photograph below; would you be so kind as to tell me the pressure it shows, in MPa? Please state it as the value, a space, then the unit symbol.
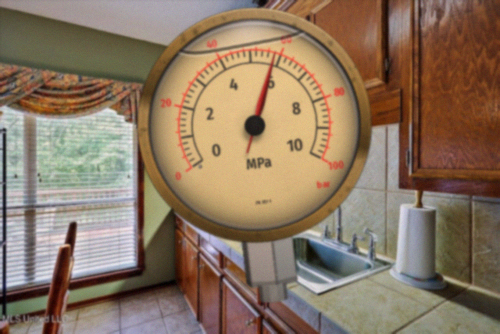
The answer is 5.8 MPa
